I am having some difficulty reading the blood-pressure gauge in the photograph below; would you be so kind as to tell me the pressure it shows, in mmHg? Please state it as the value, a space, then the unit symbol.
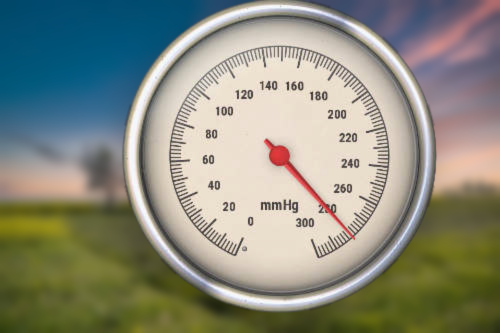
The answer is 280 mmHg
